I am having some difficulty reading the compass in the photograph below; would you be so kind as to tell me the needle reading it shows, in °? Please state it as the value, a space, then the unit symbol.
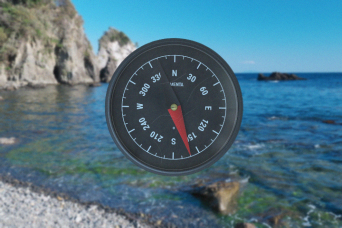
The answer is 160 °
